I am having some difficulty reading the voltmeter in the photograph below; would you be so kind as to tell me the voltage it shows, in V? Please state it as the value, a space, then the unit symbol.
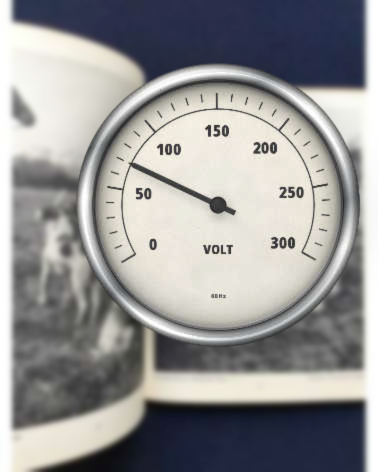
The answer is 70 V
